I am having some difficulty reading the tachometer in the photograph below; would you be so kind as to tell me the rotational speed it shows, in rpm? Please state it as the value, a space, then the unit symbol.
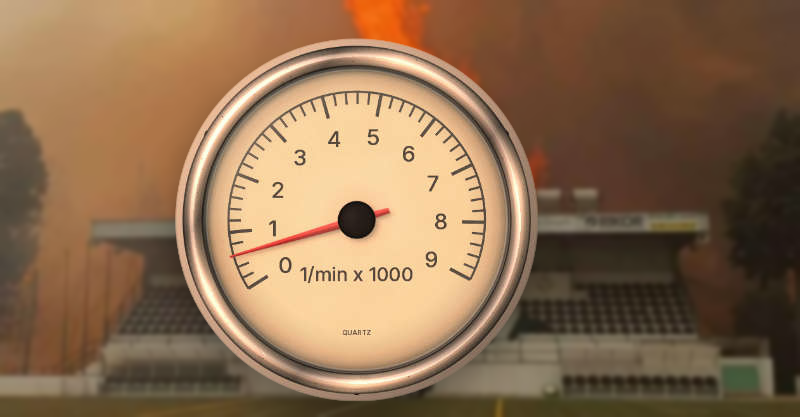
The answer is 600 rpm
